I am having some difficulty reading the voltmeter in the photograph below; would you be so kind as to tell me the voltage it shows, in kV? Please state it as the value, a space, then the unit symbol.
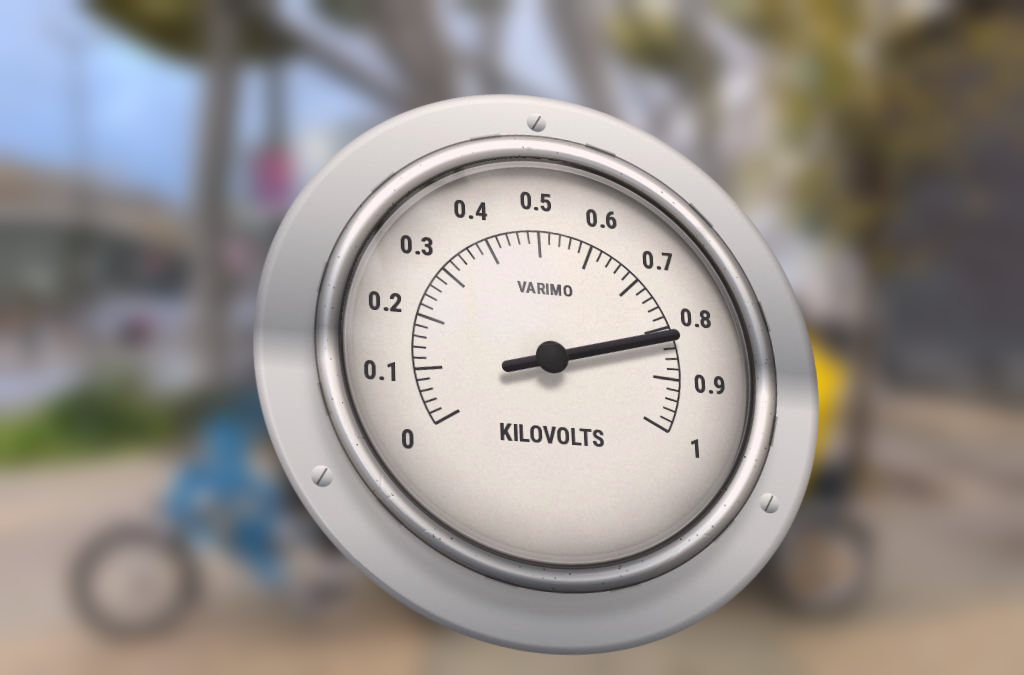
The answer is 0.82 kV
